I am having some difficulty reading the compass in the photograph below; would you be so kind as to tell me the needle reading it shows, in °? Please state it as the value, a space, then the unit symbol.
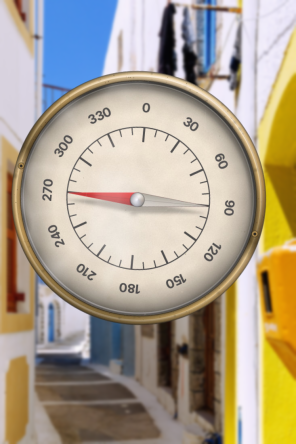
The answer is 270 °
